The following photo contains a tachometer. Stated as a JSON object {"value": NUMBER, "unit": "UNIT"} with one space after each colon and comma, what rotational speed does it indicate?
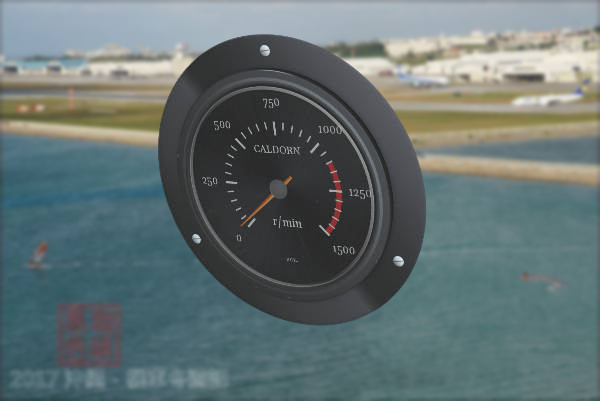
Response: {"value": 25, "unit": "rpm"}
